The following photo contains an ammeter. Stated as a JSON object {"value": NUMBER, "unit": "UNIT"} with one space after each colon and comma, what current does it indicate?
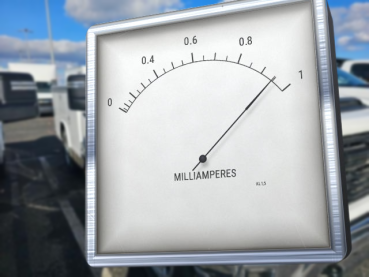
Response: {"value": 0.95, "unit": "mA"}
